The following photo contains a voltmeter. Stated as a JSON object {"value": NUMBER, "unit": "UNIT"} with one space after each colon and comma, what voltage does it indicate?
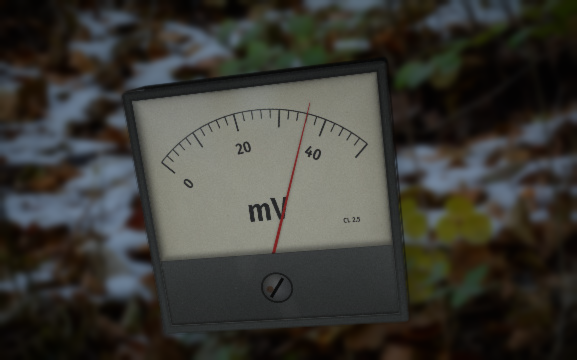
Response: {"value": 36, "unit": "mV"}
